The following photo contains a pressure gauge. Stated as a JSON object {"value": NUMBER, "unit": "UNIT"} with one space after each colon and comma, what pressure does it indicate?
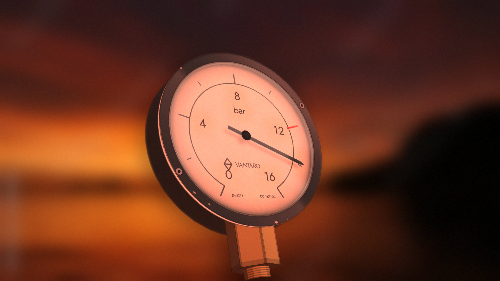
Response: {"value": 14, "unit": "bar"}
